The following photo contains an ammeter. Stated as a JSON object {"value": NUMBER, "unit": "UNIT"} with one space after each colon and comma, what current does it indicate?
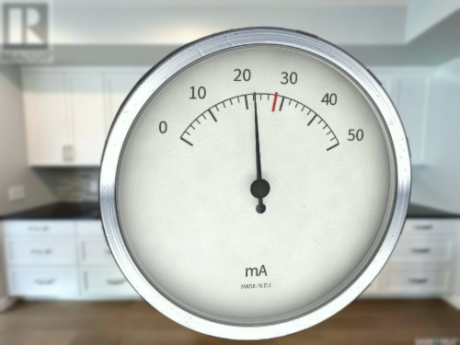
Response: {"value": 22, "unit": "mA"}
